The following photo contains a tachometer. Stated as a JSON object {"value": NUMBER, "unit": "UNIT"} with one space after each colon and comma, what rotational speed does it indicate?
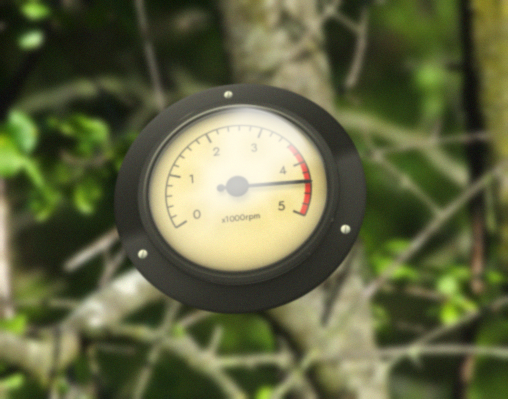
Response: {"value": 4400, "unit": "rpm"}
